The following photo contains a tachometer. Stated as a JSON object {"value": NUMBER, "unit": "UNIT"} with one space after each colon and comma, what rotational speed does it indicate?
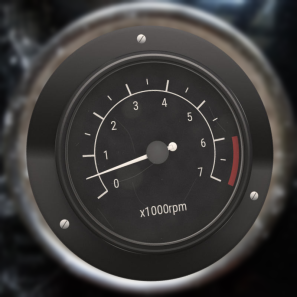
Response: {"value": 500, "unit": "rpm"}
